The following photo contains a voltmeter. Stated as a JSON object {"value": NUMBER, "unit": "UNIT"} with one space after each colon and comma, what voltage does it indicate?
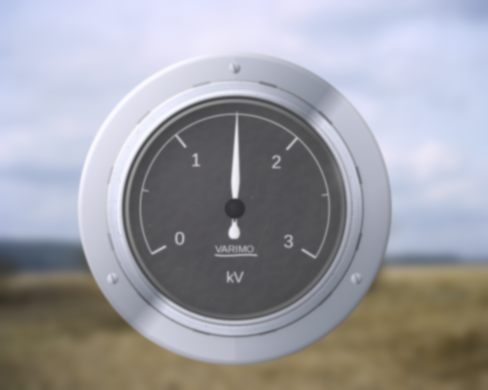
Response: {"value": 1.5, "unit": "kV"}
